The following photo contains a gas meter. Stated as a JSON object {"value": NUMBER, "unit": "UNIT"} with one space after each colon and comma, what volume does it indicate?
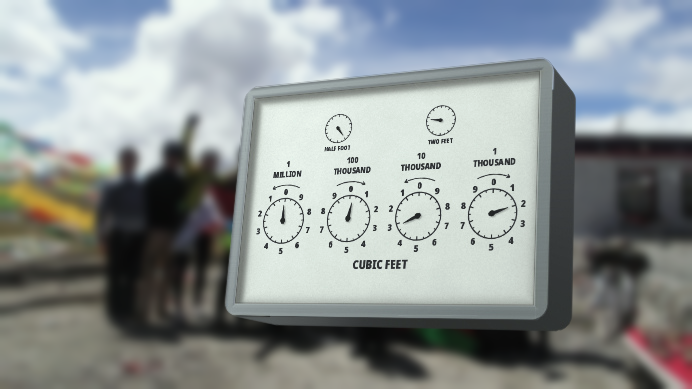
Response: {"value": 3200, "unit": "ft³"}
